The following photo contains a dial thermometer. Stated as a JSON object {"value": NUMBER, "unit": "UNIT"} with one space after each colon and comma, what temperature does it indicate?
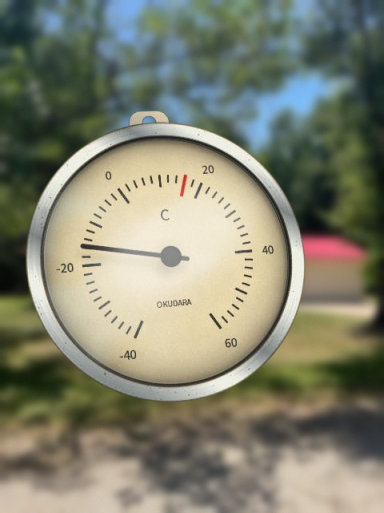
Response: {"value": -16, "unit": "°C"}
